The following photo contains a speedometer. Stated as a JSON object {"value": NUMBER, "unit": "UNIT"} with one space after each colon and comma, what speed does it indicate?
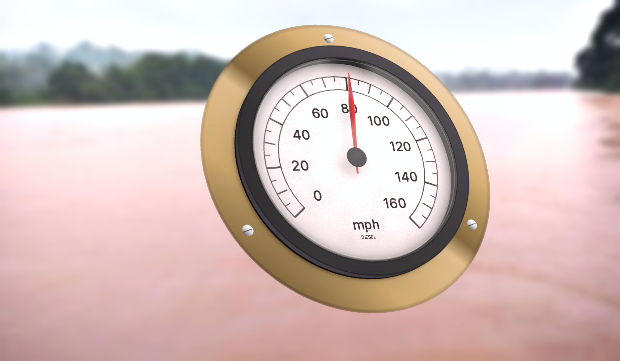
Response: {"value": 80, "unit": "mph"}
